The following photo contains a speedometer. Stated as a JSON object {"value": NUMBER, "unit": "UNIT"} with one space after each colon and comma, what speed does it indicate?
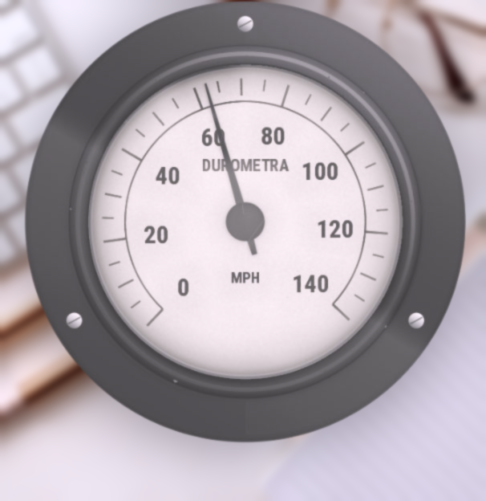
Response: {"value": 62.5, "unit": "mph"}
